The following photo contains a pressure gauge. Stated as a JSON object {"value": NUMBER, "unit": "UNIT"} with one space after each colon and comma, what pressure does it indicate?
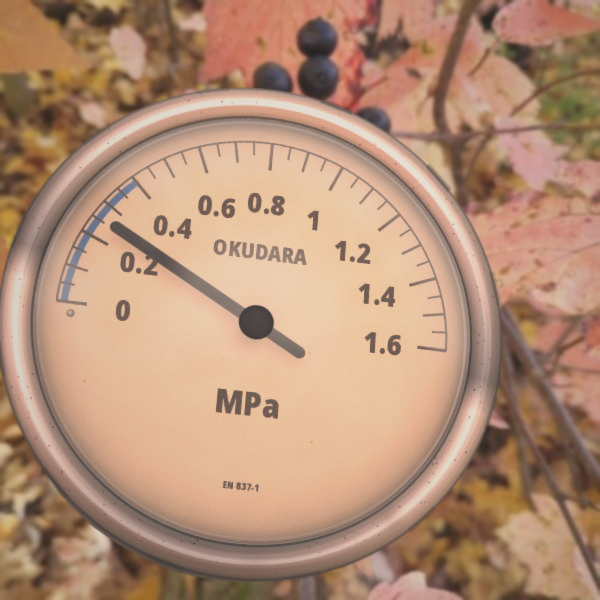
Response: {"value": 0.25, "unit": "MPa"}
